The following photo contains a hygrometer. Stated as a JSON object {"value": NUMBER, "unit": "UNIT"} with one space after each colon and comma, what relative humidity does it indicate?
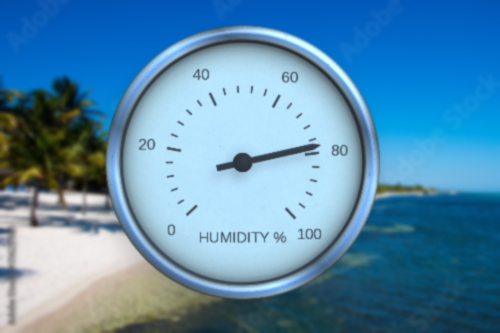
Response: {"value": 78, "unit": "%"}
